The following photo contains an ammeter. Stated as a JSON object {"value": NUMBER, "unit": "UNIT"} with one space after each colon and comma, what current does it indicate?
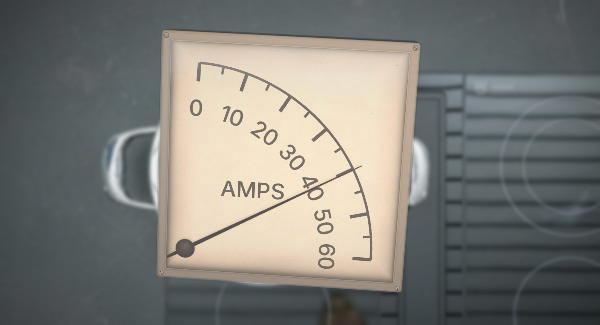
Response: {"value": 40, "unit": "A"}
